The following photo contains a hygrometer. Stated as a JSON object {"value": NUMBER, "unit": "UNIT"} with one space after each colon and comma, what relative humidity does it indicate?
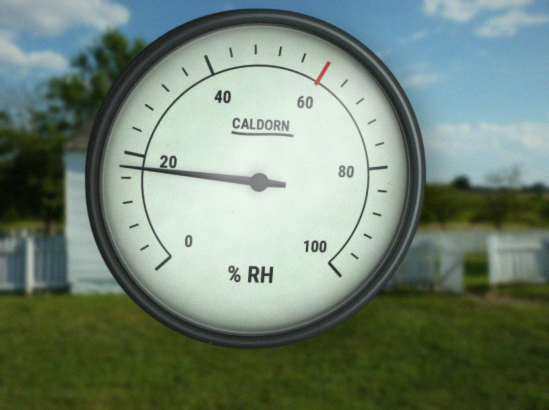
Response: {"value": 18, "unit": "%"}
